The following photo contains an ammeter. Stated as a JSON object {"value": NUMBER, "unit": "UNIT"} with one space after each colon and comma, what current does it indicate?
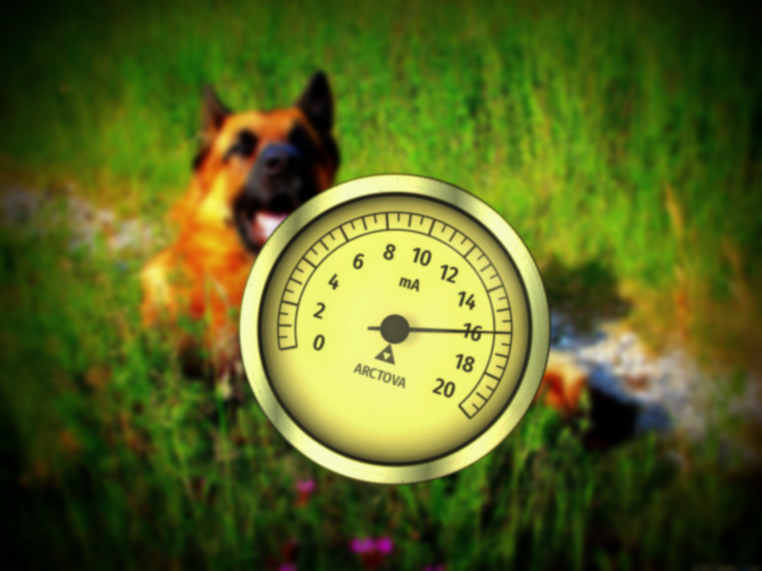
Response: {"value": 16, "unit": "mA"}
